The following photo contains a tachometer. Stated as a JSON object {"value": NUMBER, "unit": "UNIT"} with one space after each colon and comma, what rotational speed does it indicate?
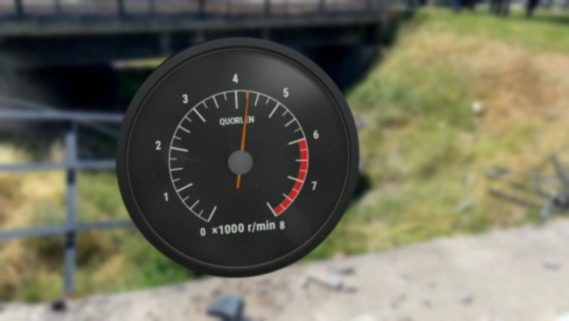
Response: {"value": 4250, "unit": "rpm"}
